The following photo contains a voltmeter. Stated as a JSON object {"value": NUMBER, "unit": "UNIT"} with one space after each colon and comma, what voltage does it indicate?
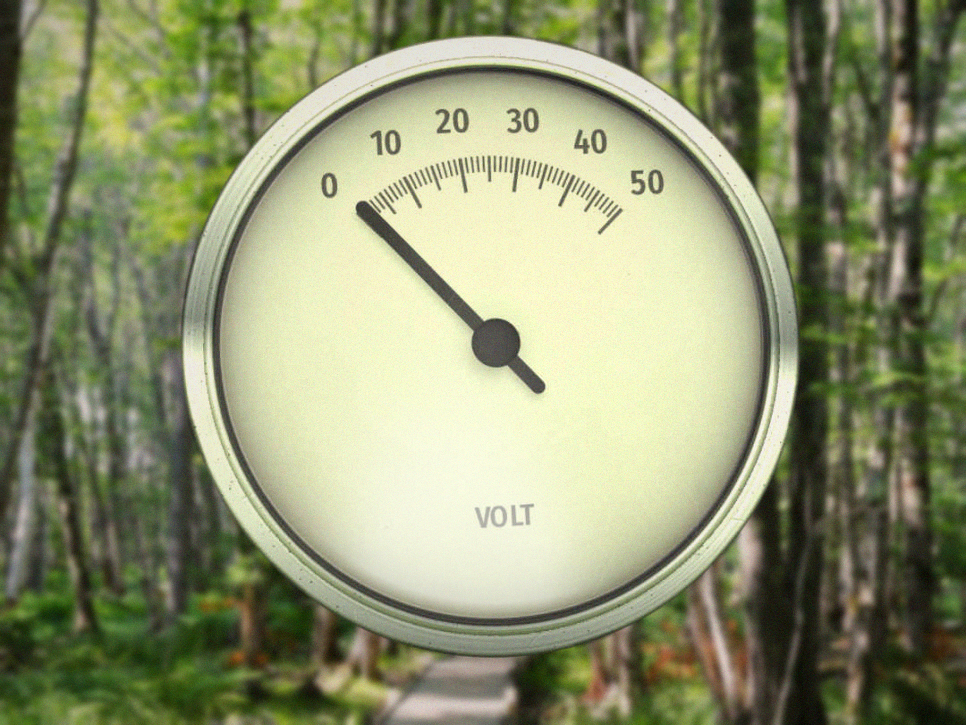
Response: {"value": 1, "unit": "V"}
